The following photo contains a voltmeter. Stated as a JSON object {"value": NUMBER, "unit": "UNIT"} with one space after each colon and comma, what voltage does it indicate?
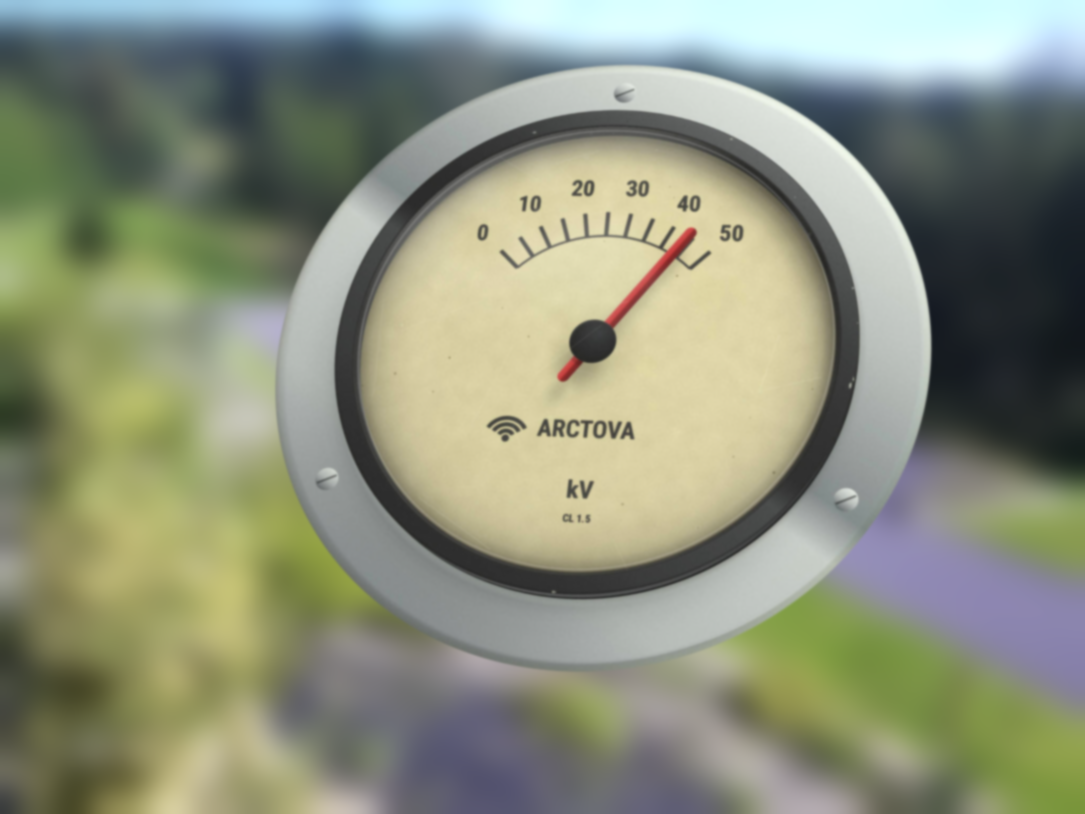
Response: {"value": 45, "unit": "kV"}
